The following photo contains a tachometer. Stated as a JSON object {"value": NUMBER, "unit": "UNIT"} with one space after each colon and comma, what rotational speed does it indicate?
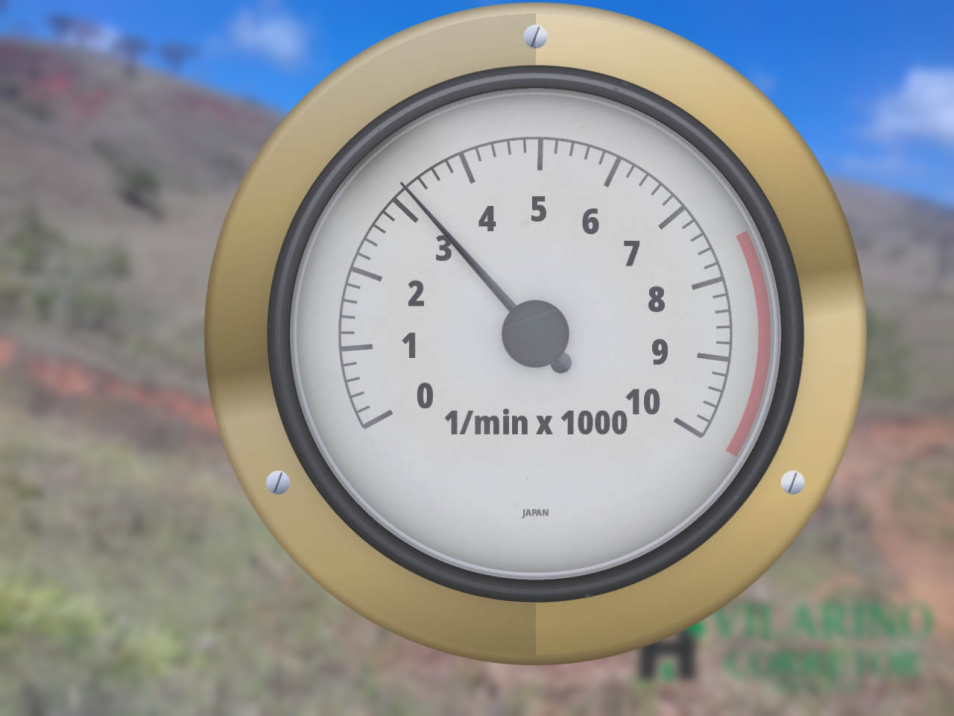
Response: {"value": 3200, "unit": "rpm"}
